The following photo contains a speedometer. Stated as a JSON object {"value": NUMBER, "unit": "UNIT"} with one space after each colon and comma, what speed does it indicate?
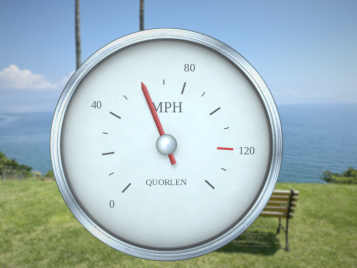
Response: {"value": 60, "unit": "mph"}
